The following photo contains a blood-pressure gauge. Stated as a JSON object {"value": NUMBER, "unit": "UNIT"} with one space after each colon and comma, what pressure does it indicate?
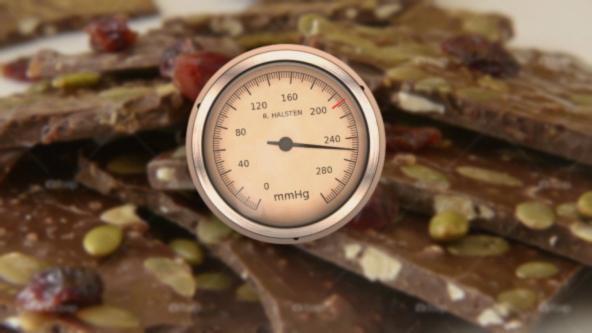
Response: {"value": 250, "unit": "mmHg"}
